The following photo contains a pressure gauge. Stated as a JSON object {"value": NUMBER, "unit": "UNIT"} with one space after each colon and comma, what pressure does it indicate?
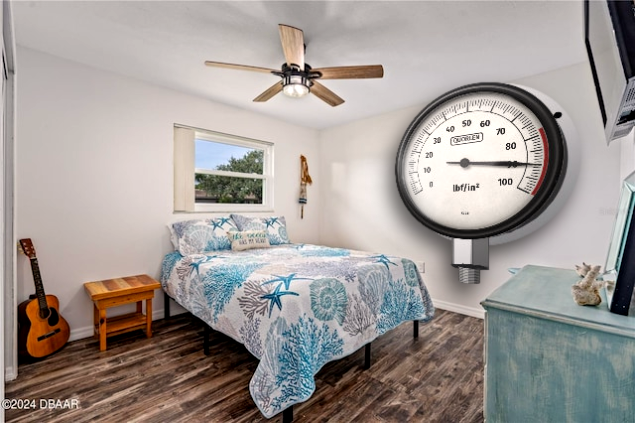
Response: {"value": 90, "unit": "psi"}
